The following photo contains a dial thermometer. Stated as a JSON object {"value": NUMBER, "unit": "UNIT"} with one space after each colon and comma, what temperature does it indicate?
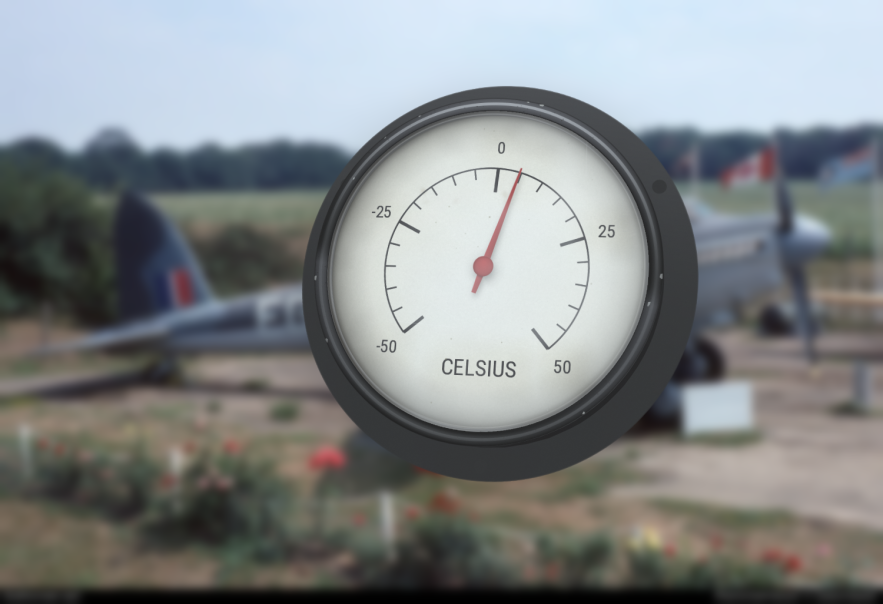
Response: {"value": 5, "unit": "°C"}
